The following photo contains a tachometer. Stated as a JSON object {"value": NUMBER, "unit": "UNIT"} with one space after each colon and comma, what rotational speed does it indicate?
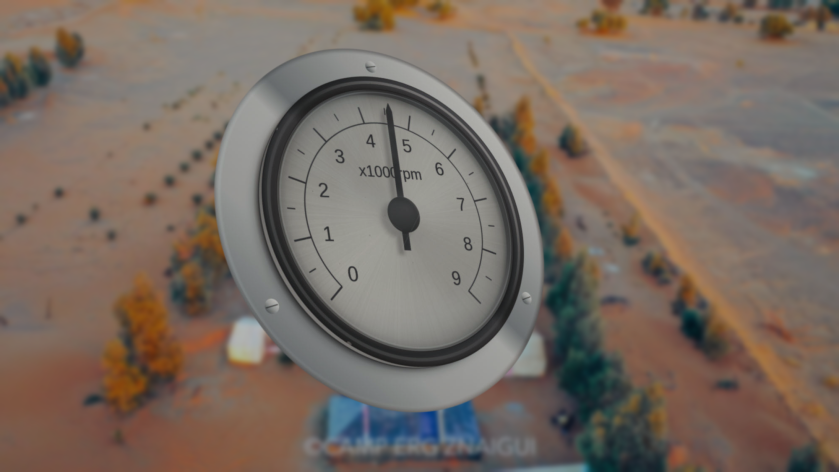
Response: {"value": 4500, "unit": "rpm"}
